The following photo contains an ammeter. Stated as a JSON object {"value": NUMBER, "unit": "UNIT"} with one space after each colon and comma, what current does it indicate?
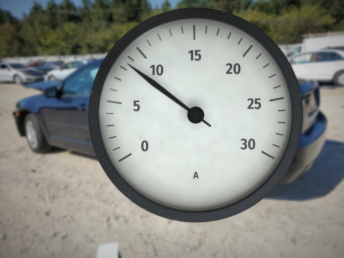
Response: {"value": 8.5, "unit": "A"}
